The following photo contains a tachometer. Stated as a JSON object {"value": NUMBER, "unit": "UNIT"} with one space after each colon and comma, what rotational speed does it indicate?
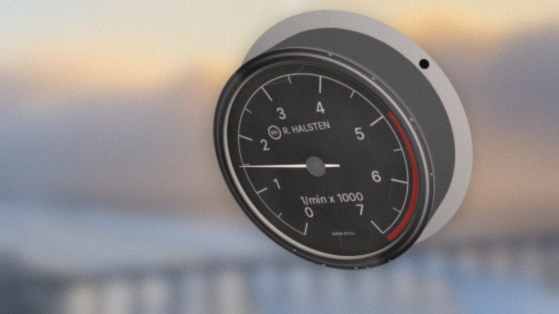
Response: {"value": 1500, "unit": "rpm"}
